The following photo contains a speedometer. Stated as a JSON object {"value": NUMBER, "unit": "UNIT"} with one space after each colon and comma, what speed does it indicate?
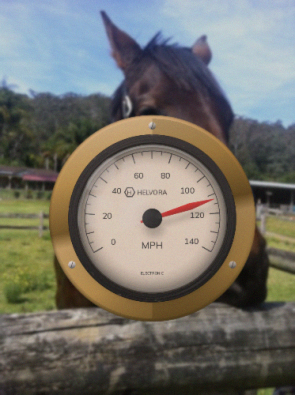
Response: {"value": 112.5, "unit": "mph"}
